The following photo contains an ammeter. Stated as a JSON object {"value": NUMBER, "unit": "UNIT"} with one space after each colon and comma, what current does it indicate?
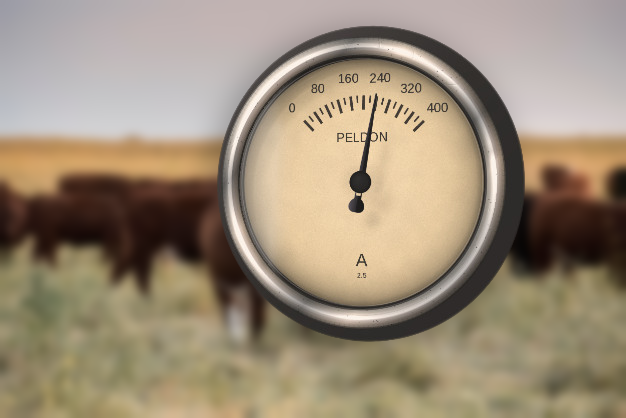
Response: {"value": 240, "unit": "A"}
